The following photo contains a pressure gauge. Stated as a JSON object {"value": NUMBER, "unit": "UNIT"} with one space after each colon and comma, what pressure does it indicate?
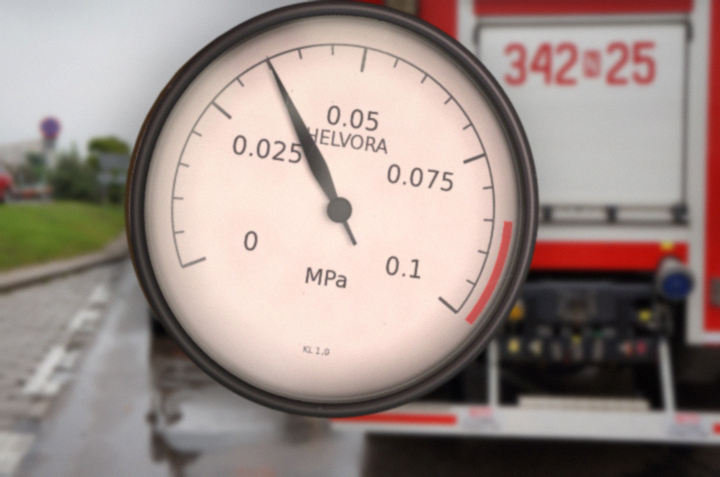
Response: {"value": 0.035, "unit": "MPa"}
